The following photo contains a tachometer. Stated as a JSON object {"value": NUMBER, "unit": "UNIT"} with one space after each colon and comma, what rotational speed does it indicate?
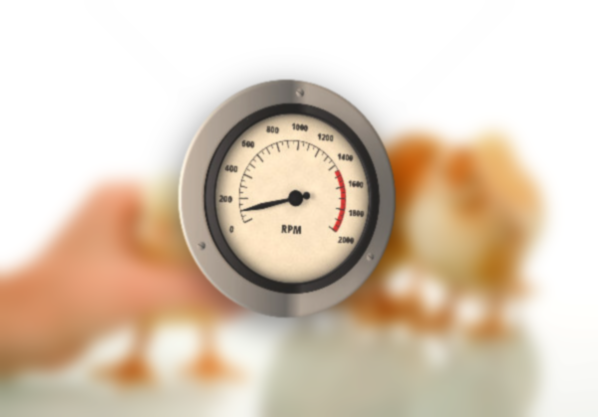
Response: {"value": 100, "unit": "rpm"}
